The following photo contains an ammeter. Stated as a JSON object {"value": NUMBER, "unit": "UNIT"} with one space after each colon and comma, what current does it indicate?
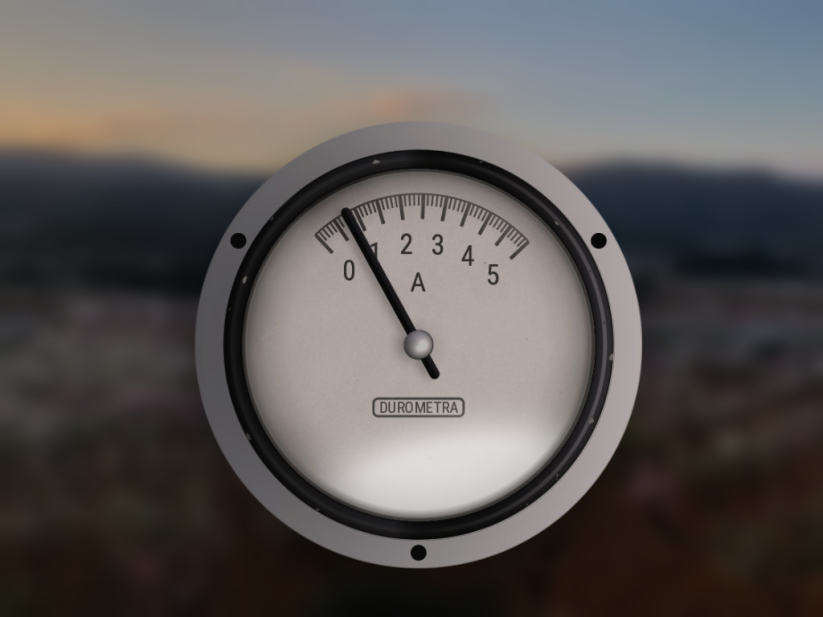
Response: {"value": 0.8, "unit": "A"}
